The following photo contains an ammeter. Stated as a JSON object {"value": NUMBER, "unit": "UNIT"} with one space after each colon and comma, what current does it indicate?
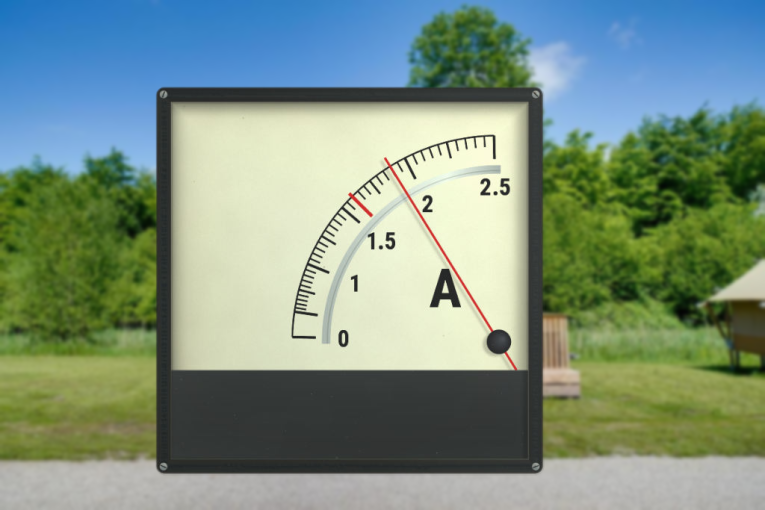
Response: {"value": 1.9, "unit": "A"}
